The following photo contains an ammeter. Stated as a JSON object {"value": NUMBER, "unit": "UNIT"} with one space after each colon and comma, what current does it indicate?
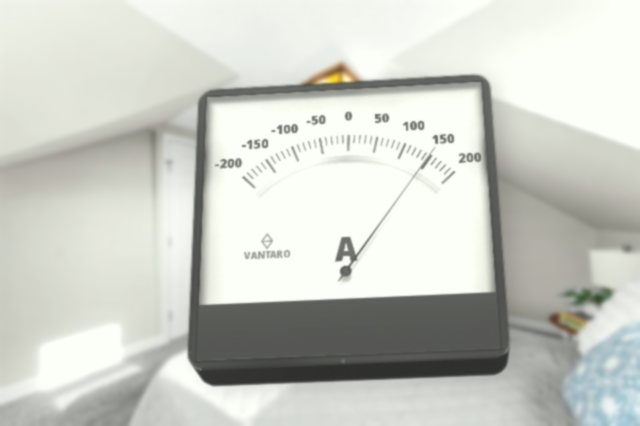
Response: {"value": 150, "unit": "A"}
